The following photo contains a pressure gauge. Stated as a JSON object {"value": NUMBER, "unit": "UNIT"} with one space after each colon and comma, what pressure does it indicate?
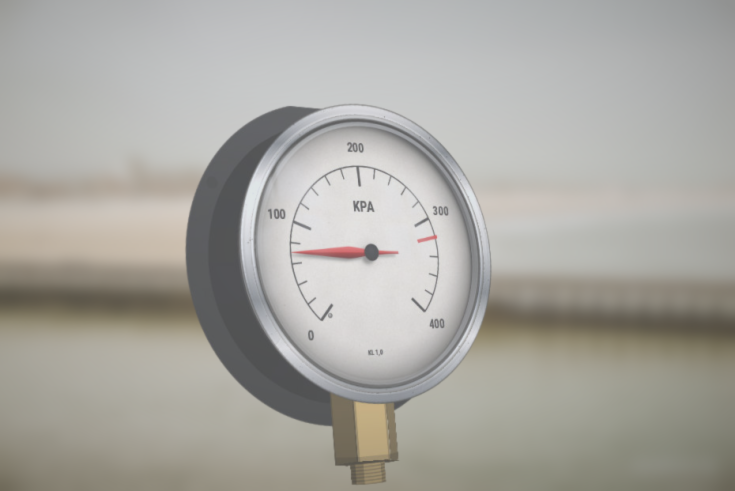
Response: {"value": 70, "unit": "kPa"}
